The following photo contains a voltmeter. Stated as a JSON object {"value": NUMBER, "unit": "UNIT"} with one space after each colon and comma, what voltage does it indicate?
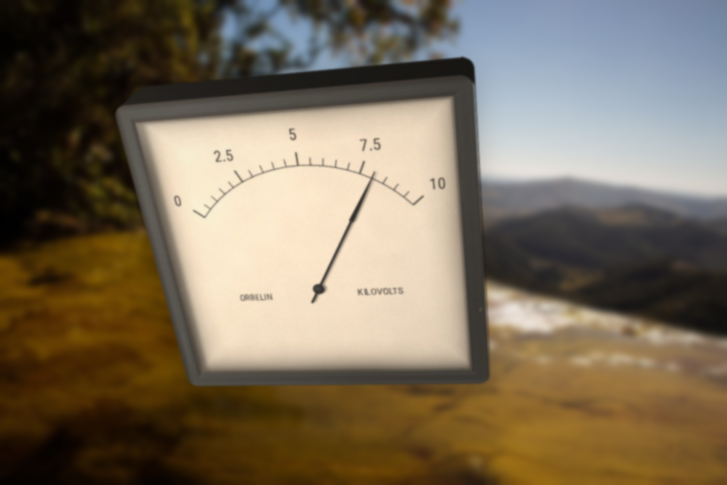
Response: {"value": 8, "unit": "kV"}
